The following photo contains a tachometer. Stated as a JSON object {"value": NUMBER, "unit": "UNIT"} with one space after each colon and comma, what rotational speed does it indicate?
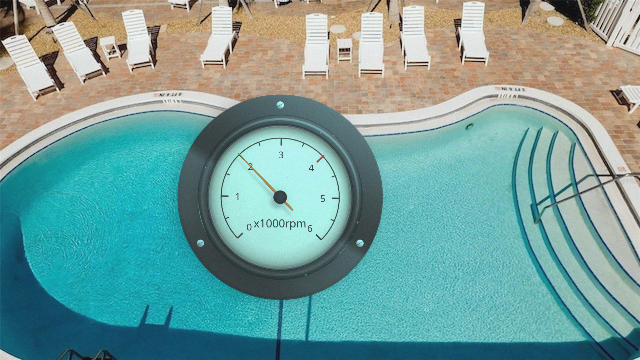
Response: {"value": 2000, "unit": "rpm"}
